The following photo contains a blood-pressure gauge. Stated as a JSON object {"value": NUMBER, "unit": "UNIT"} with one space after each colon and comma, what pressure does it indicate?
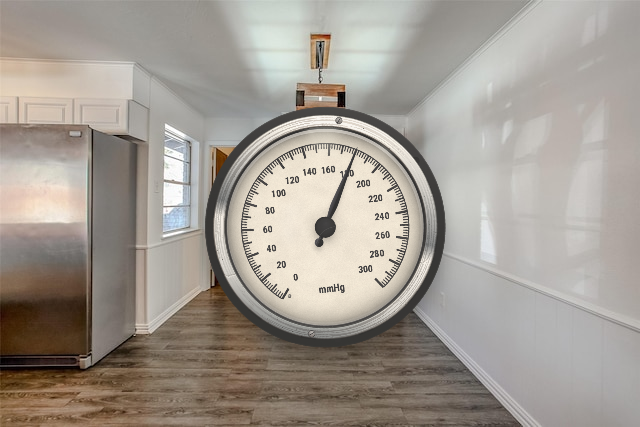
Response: {"value": 180, "unit": "mmHg"}
